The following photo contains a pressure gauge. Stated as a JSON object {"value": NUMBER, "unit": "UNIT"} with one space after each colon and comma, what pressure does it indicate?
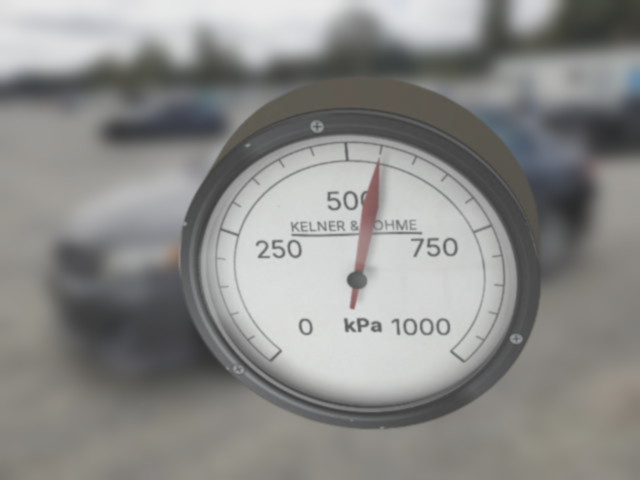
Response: {"value": 550, "unit": "kPa"}
